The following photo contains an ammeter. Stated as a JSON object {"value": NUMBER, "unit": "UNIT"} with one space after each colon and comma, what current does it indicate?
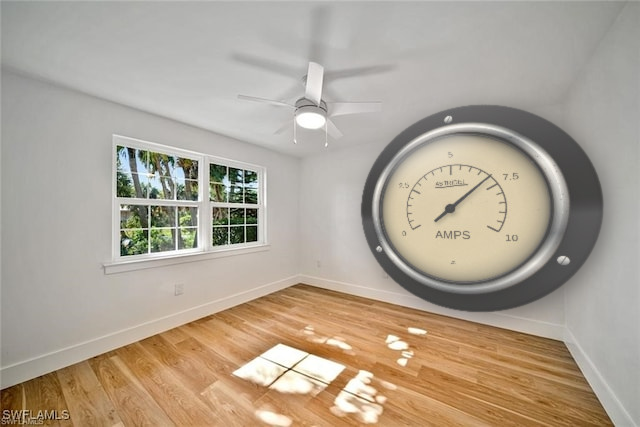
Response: {"value": 7, "unit": "A"}
